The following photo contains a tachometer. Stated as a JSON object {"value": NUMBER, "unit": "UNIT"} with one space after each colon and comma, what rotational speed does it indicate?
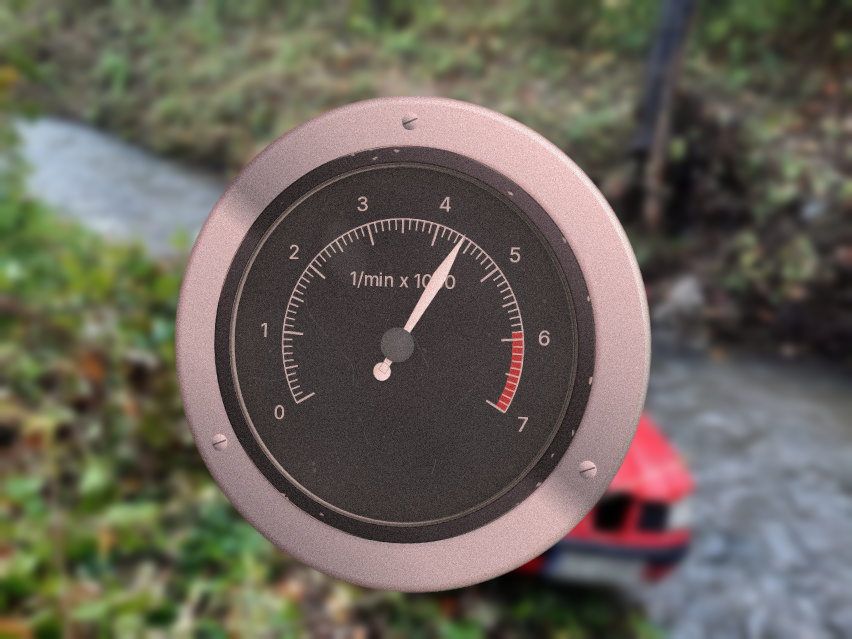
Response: {"value": 4400, "unit": "rpm"}
